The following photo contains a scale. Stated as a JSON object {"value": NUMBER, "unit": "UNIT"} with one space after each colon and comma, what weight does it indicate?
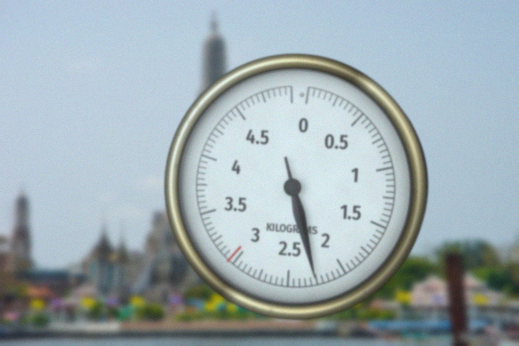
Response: {"value": 2.25, "unit": "kg"}
